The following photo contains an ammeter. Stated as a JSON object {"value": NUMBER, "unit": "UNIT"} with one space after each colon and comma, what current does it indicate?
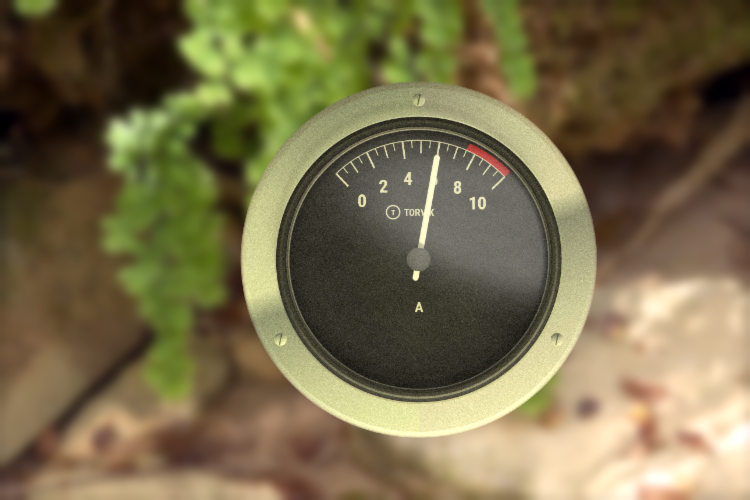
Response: {"value": 6, "unit": "A"}
